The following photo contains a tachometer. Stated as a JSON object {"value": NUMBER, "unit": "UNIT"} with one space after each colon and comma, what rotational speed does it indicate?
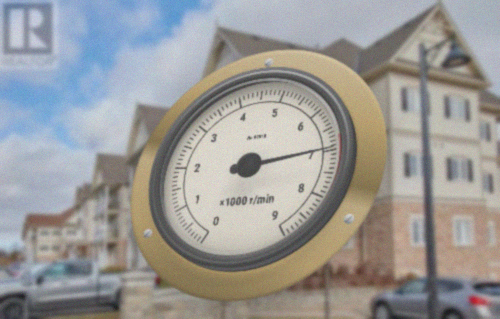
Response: {"value": 7000, "unit": "rpm"}
